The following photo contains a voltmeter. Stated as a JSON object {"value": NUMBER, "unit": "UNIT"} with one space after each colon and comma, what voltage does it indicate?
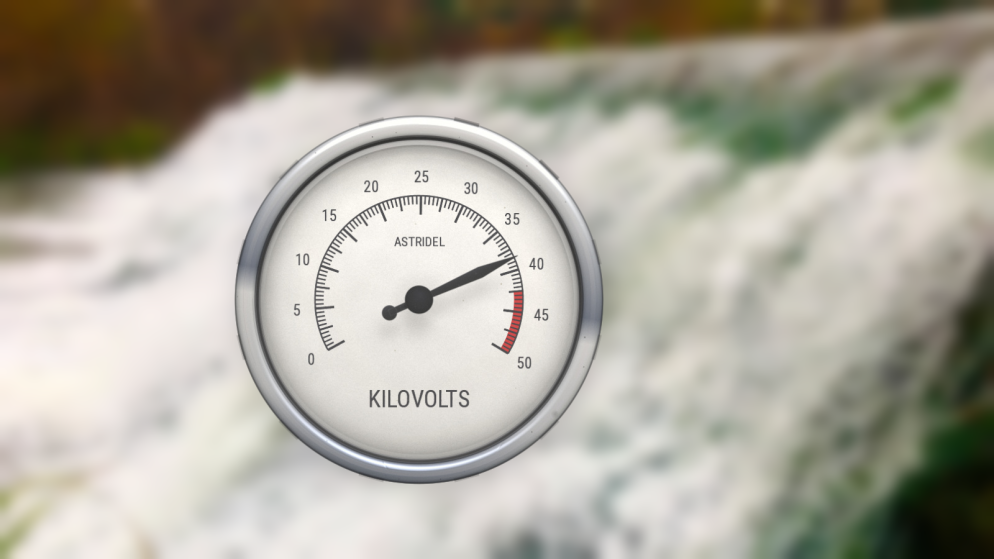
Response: {"value": 38.5, "unit": "kV"}
